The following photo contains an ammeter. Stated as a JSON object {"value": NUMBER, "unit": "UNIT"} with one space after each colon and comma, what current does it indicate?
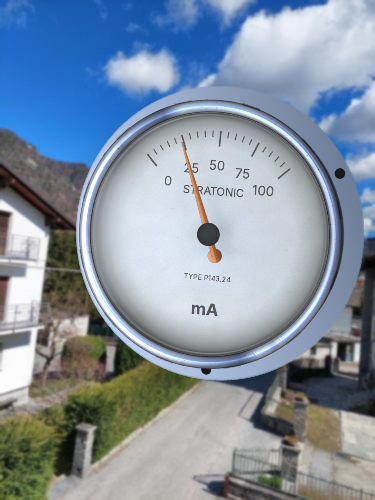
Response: {"value": 25, "unit": "mA"}
